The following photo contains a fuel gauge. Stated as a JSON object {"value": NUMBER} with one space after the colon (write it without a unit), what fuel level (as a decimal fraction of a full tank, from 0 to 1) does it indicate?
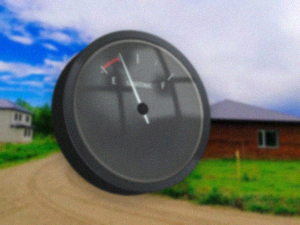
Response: {"value": 0.25}
